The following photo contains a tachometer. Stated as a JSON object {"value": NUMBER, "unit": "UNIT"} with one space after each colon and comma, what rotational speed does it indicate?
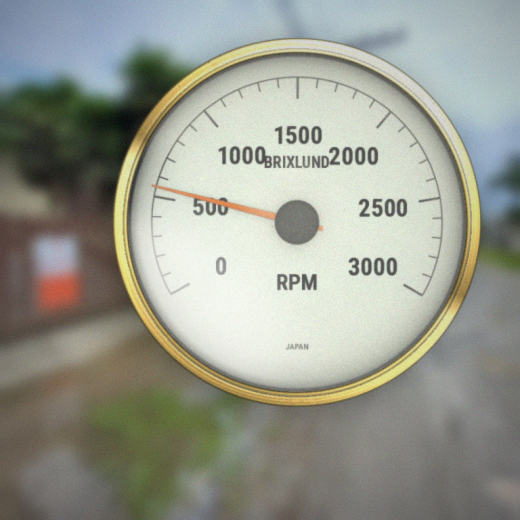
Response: {"value": 550, "unit": "rpm"}
